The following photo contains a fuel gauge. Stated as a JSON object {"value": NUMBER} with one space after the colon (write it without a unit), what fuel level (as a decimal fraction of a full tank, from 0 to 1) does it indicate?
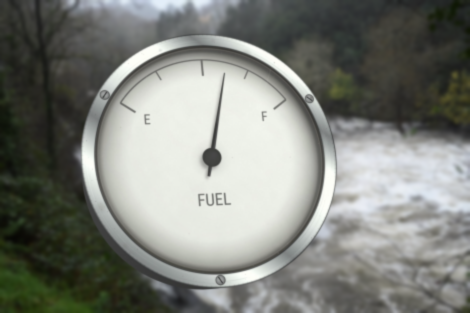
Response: {"value": 0.625}
